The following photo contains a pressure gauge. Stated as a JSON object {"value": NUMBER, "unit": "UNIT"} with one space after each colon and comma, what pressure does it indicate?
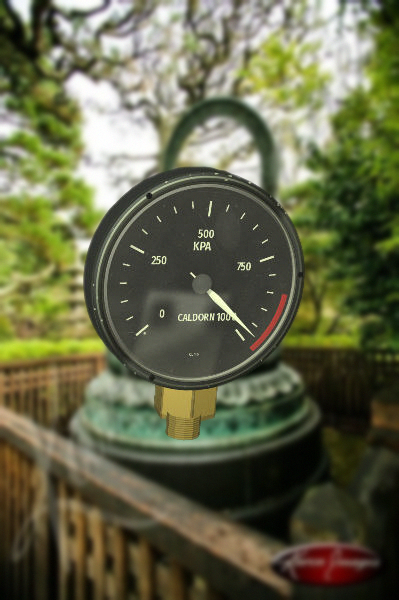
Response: {"value": 975, "unit": "kPa"}
